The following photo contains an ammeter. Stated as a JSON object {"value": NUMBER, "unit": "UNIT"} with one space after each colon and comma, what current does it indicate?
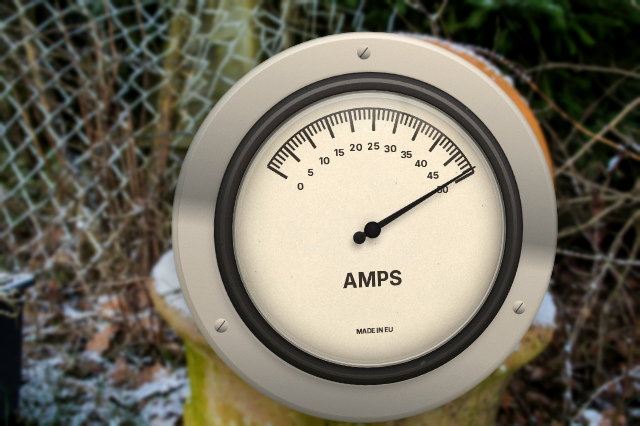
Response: {"value": 49, "unit": "A"}
